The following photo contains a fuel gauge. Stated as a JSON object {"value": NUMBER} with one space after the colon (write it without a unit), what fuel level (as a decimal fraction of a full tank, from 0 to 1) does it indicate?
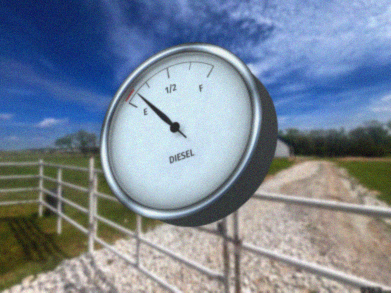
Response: {"value": 0.125}
